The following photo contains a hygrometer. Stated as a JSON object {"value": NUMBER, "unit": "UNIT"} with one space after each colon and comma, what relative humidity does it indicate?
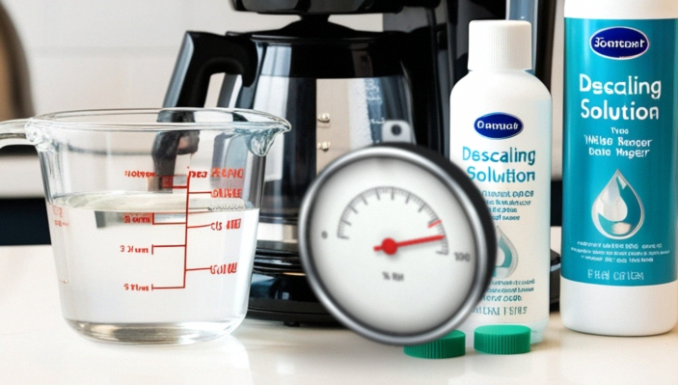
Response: {"value": 90, "unit": "%"}
